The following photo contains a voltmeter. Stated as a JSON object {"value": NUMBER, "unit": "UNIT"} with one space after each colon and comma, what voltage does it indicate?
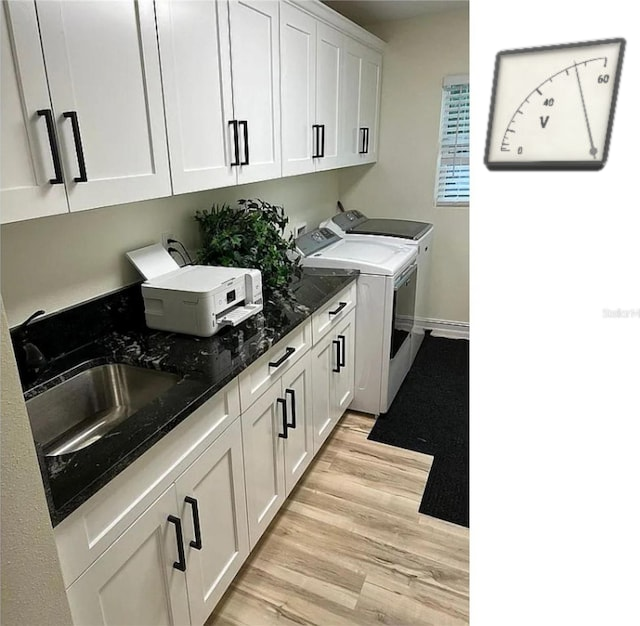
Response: {"value": 52.5, "unit": "V"}
